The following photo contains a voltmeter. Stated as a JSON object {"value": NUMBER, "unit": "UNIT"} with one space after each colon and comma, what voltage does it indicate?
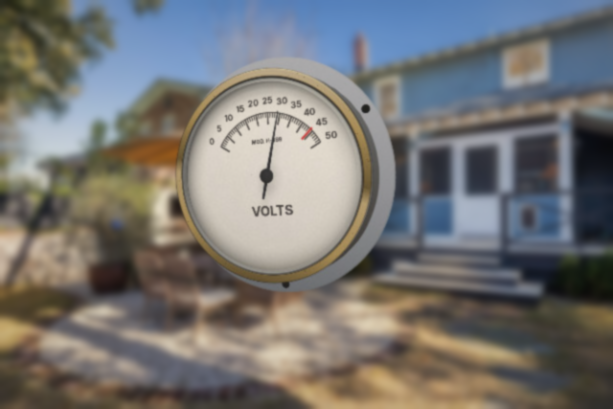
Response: {"value": 30, "unit": "V"}
